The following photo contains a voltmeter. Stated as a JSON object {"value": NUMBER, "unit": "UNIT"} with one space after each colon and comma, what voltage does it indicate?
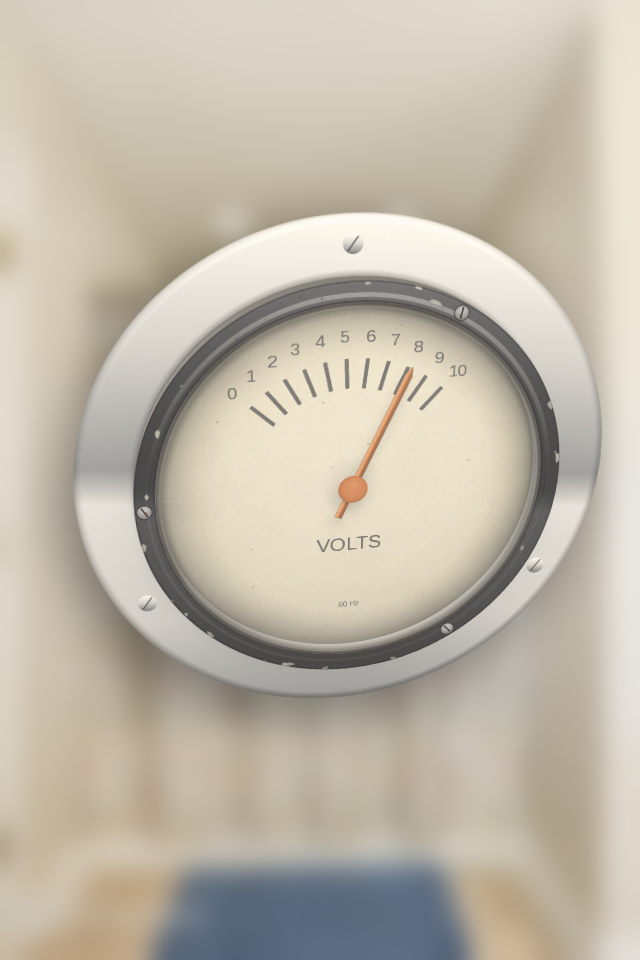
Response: {"value": 8, "unit": "V"}
